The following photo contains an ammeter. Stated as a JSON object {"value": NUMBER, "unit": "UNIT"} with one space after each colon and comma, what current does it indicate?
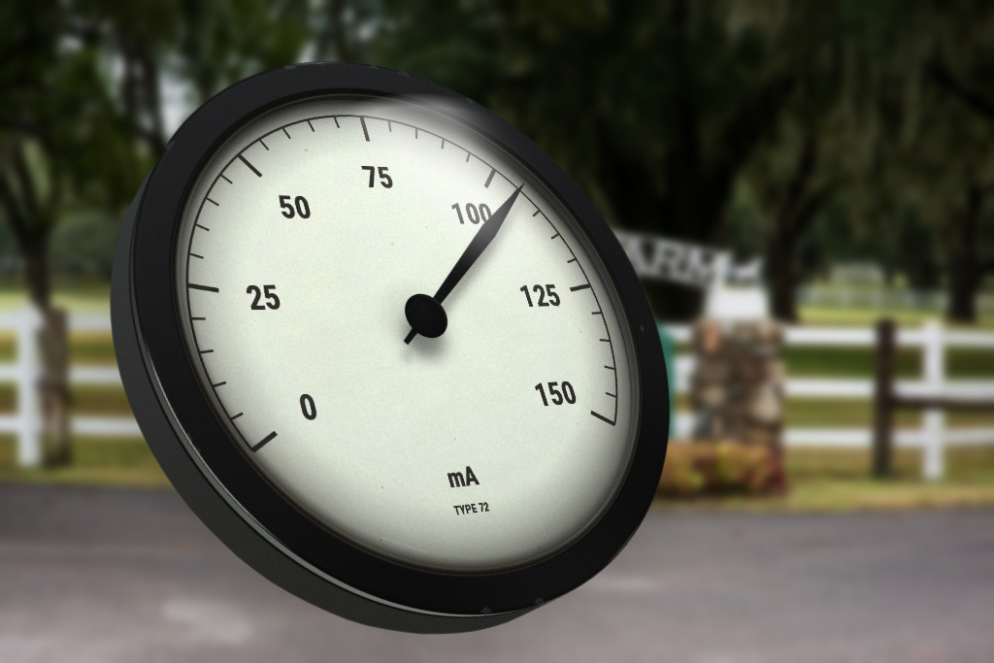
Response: {"value": 105, "unit": "mA"}
